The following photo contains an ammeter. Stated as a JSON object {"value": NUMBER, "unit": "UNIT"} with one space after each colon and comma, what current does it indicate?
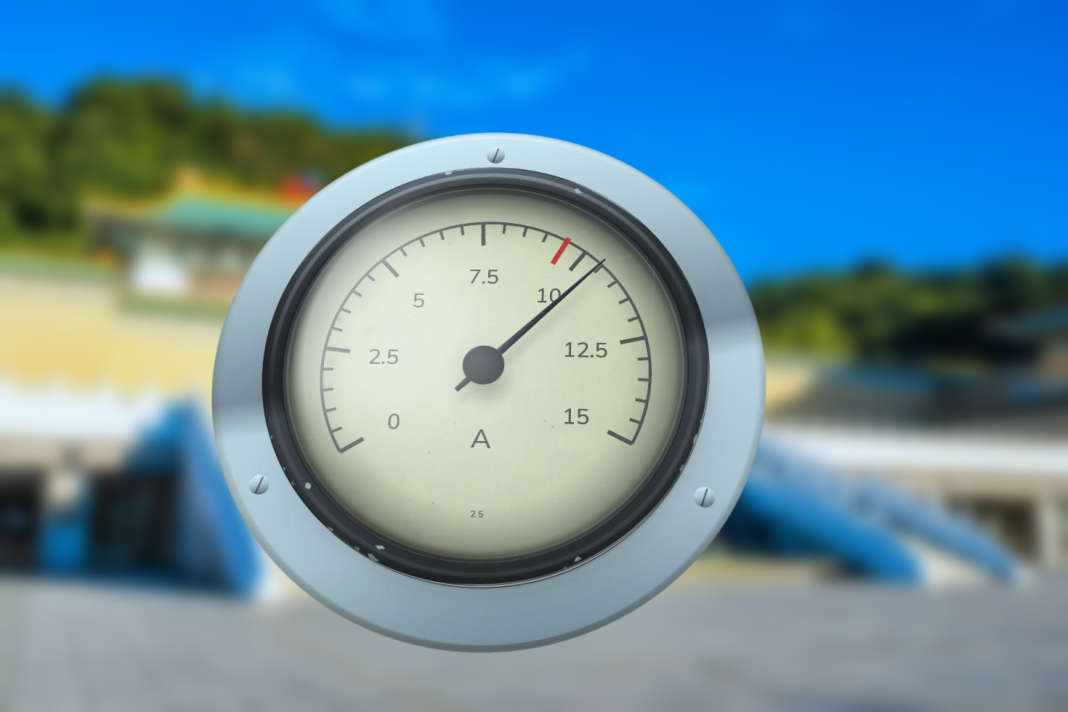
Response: {"value": 10.5, "unit": "A"}
